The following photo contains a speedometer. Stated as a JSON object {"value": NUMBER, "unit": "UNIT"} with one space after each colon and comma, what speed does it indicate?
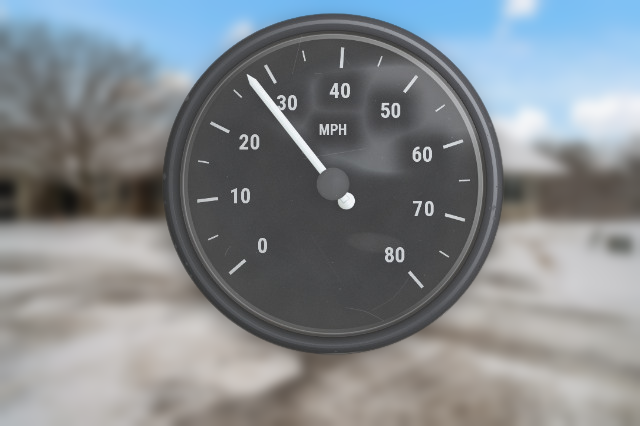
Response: {"value": 27.5, "unit": "mph"}
